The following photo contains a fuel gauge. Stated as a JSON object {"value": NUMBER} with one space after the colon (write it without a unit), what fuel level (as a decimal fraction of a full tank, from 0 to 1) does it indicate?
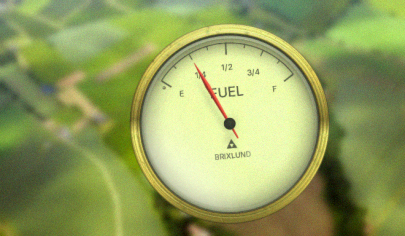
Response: {"value": 0.25}
